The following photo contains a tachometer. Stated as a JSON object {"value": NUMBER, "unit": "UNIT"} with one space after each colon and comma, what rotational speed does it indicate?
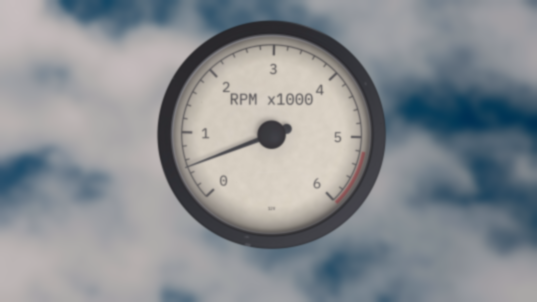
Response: {"value": 500, "unit": "rpm"}
